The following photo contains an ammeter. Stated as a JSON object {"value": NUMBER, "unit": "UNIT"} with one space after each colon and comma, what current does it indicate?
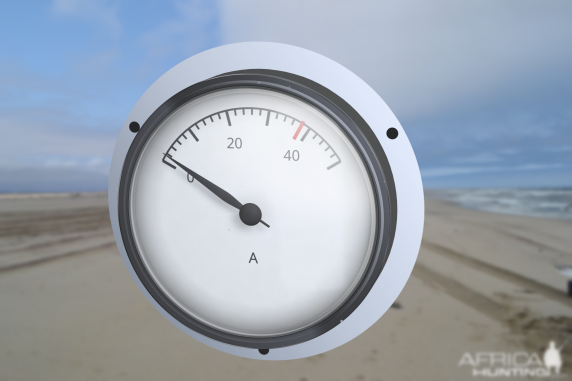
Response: {"value": 2, "unit": "A"}
